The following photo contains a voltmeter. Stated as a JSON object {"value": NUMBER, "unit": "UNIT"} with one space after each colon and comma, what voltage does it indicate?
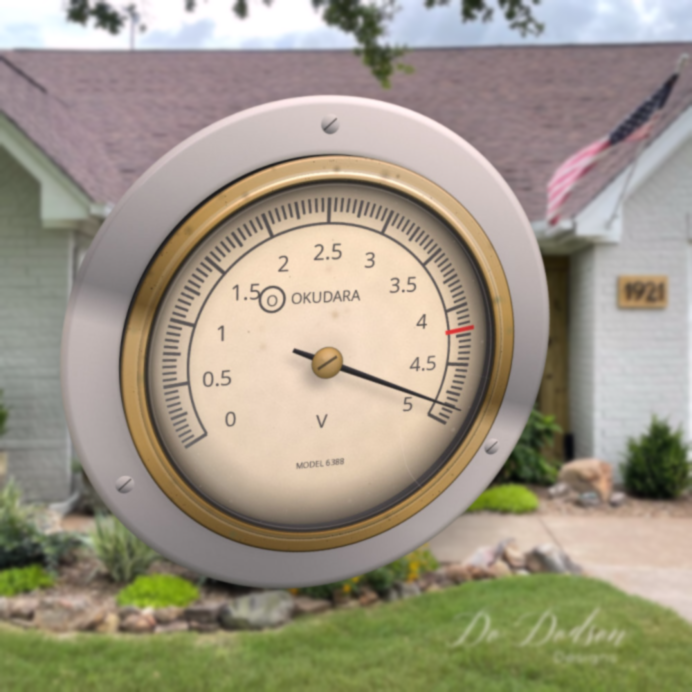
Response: {"value": 4.85, "unit": "V"}
